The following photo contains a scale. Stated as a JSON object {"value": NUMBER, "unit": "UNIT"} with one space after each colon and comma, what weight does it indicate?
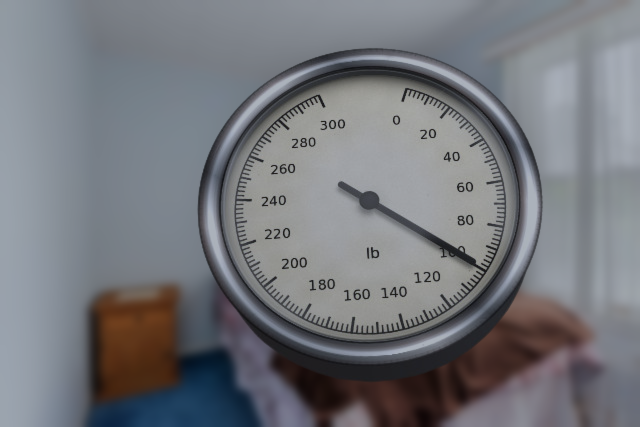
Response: {"value": 100, "unit": "lb"}
